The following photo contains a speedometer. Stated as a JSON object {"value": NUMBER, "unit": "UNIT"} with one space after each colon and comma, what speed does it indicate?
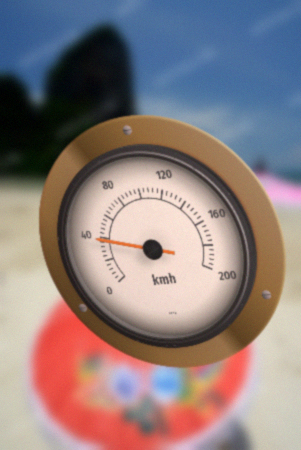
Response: {"value": 40, "unit": "km/h"}
